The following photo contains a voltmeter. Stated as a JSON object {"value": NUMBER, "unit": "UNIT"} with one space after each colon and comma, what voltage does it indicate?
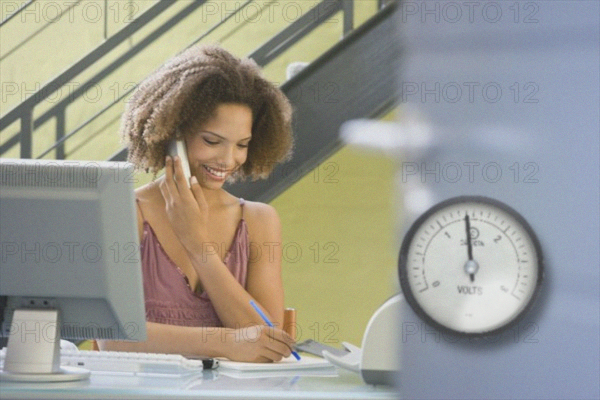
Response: {"value": 1.4, "unit": "V"}
